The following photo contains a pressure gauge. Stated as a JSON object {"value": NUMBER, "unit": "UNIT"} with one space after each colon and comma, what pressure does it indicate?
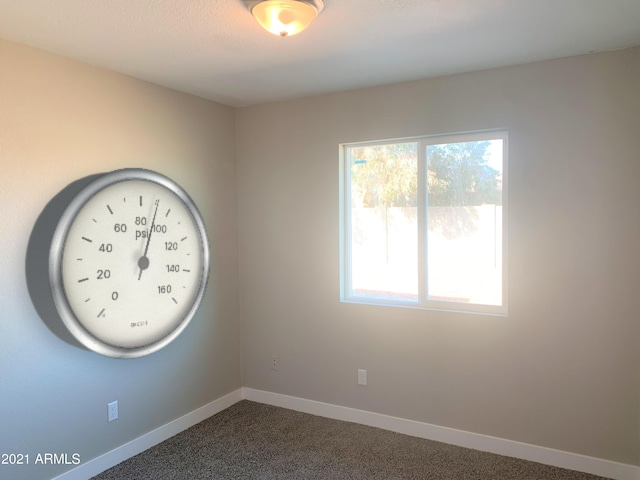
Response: {"value": 90, "unit": "psi"}
